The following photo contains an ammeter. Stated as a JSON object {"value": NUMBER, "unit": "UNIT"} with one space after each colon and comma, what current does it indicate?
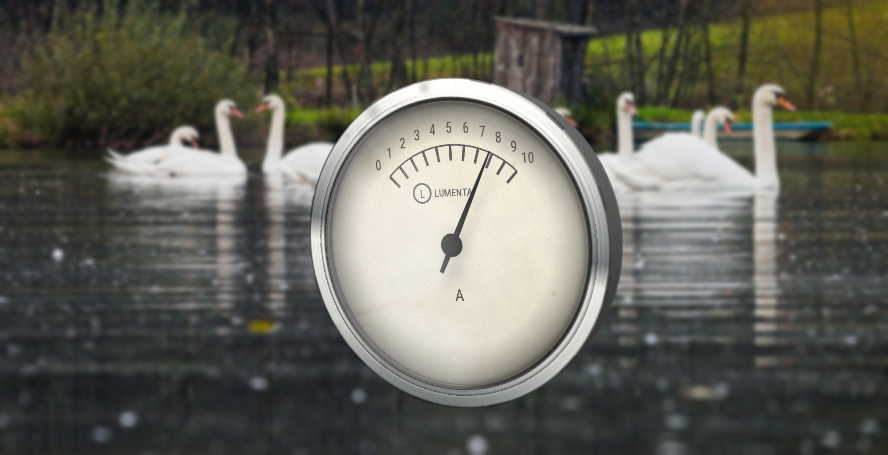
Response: {"value": 8, "unit": "A"}
